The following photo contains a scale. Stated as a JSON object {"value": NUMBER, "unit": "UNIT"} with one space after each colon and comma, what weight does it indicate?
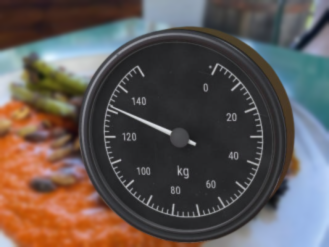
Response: {"value": 132, "unit": "kg"}
